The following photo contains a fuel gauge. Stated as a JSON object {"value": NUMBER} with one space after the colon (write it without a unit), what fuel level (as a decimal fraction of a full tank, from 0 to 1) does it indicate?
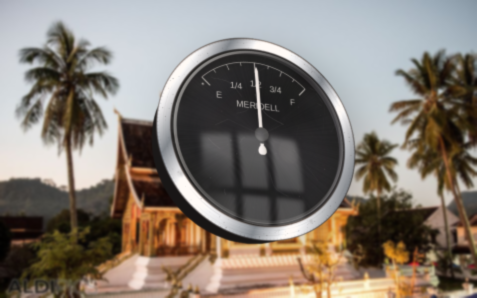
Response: {"value": 0.5}
